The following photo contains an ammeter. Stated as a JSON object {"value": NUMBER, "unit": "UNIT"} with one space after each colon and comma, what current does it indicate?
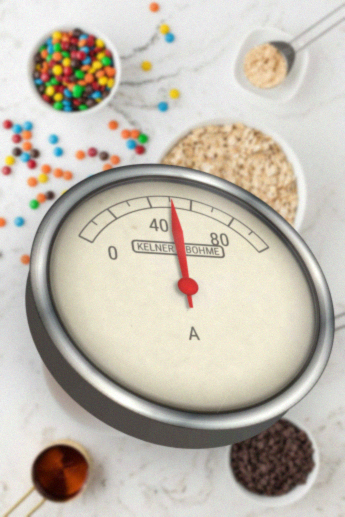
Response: {"value": 50, "unit": "A"}
